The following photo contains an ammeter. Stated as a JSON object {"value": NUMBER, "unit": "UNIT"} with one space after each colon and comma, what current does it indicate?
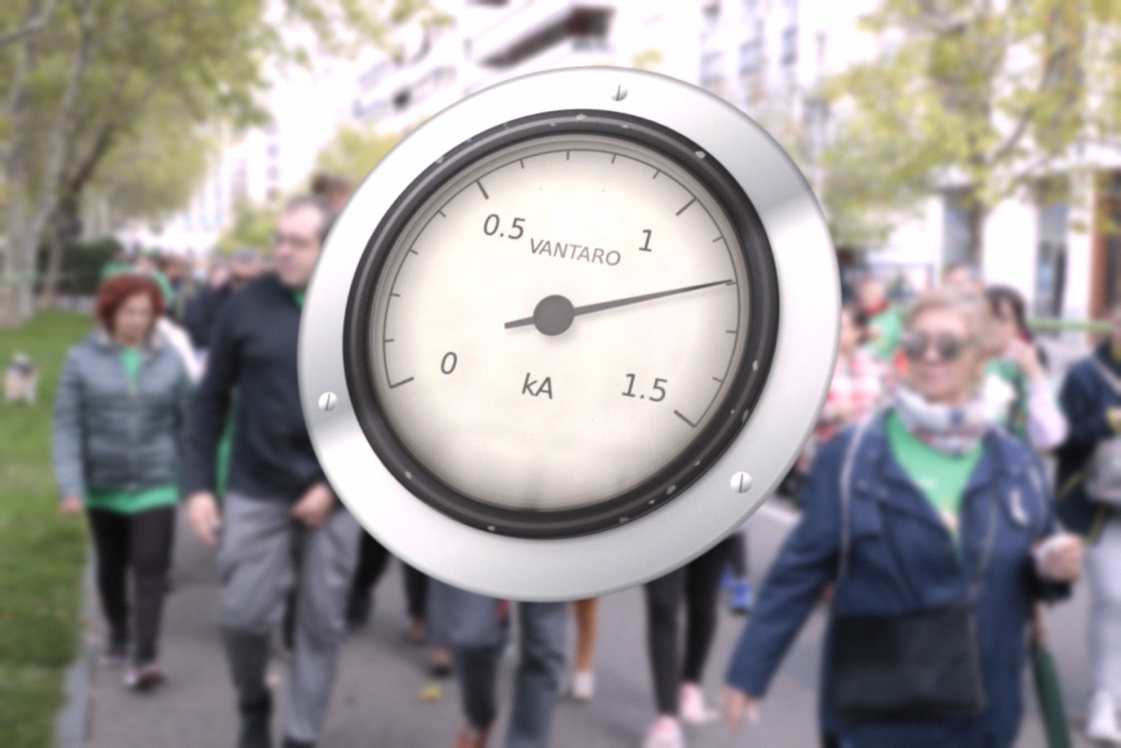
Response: {"value": 1.2, "unit": "kA"}
